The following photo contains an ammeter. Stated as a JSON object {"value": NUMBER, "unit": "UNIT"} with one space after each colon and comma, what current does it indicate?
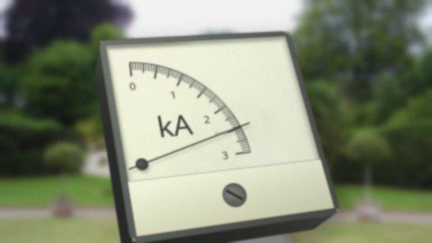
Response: {"value": 2.5, "unit": "kA"}
